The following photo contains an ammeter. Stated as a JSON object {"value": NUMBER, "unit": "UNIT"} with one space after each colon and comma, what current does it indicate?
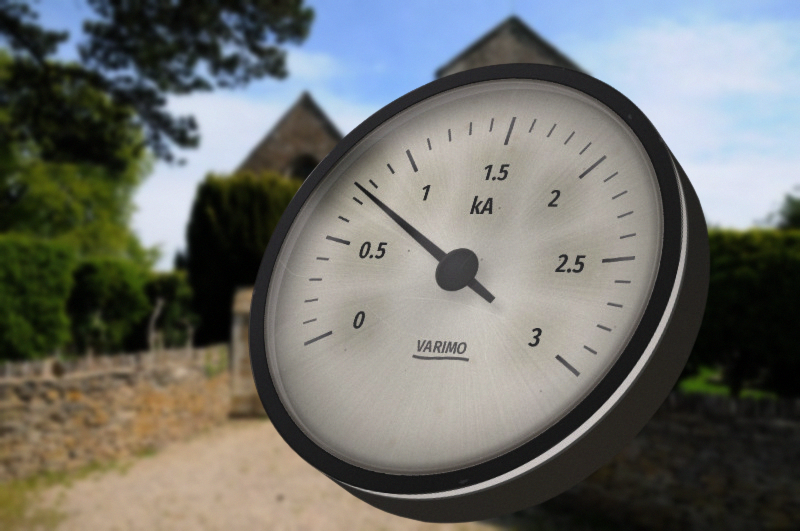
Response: {"value": 0.75, "unit": "kA"}
